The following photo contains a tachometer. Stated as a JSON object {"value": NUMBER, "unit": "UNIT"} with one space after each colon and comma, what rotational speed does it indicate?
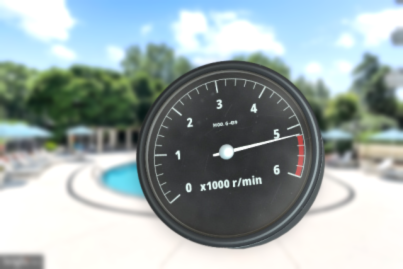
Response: {"value": 5200, "unit": "rpm"}
